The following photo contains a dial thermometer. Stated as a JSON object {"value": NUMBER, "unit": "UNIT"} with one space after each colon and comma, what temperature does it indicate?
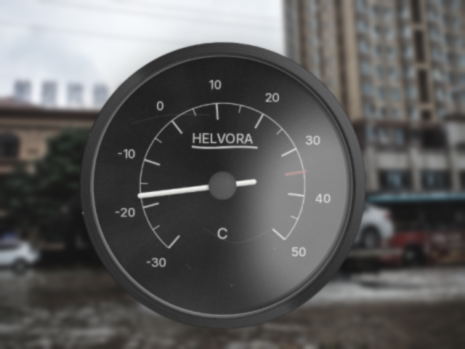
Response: {"value": -17.5, "unit": "°C"}
